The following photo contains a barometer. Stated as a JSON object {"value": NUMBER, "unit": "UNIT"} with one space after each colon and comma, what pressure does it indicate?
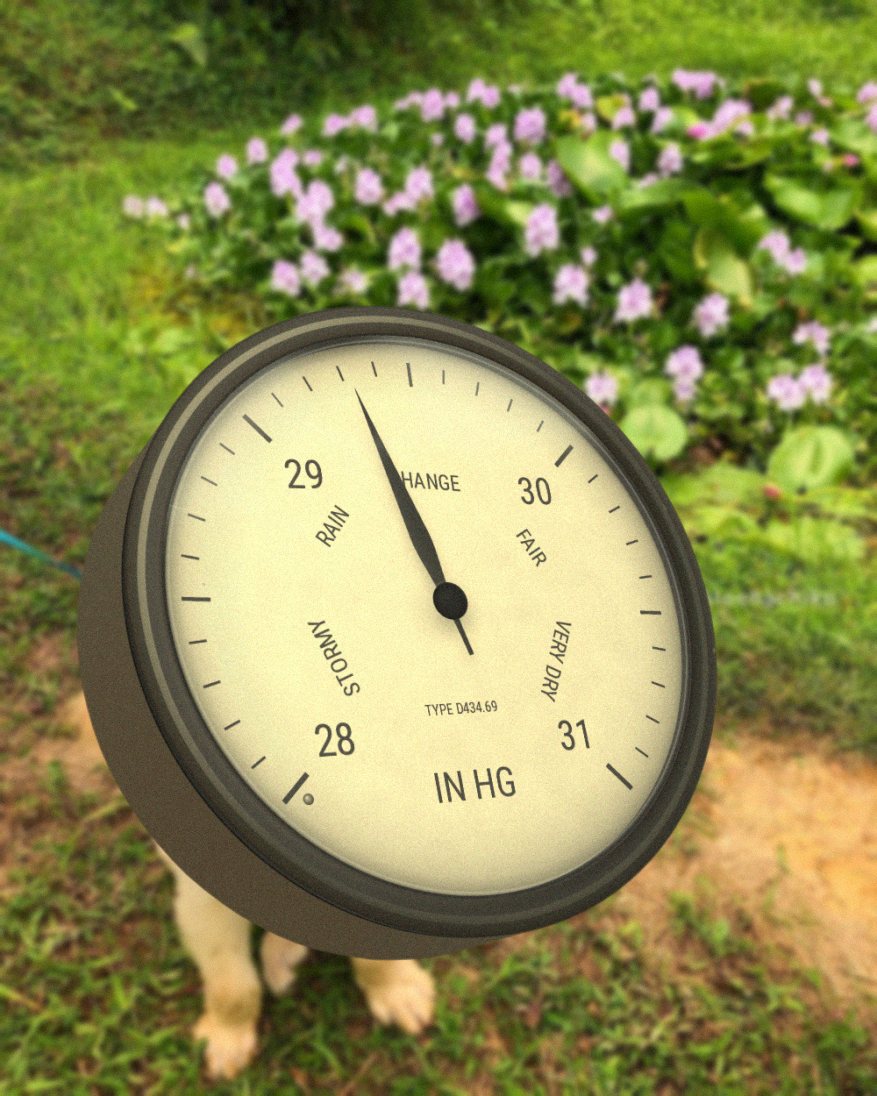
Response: {"value": 29.3, "unit": "inHg"}
